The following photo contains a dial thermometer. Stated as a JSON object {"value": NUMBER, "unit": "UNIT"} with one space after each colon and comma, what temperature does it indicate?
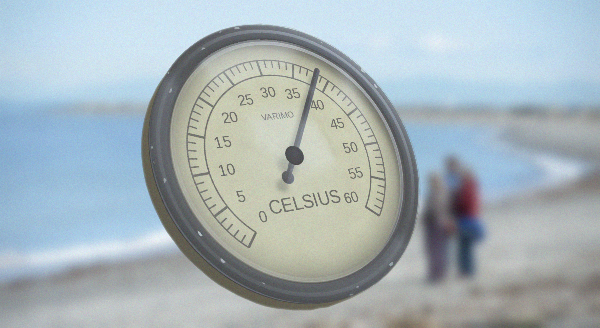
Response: {"value": 38, "unit": "°C"}
